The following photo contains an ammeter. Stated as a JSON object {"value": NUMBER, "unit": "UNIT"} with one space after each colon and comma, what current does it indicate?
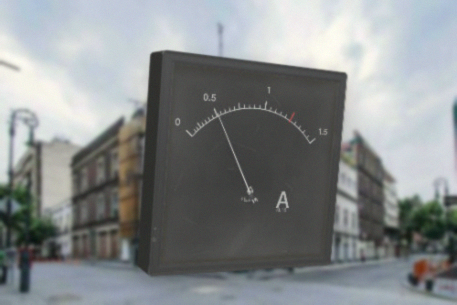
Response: {"value": 0.5, "unit": "A"}
